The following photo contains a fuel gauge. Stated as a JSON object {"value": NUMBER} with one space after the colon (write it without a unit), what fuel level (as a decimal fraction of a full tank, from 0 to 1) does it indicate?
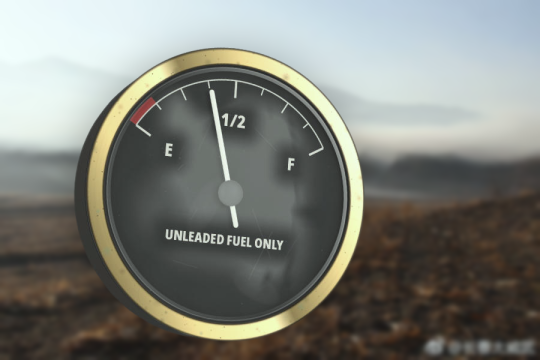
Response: {"value": 0.375}
